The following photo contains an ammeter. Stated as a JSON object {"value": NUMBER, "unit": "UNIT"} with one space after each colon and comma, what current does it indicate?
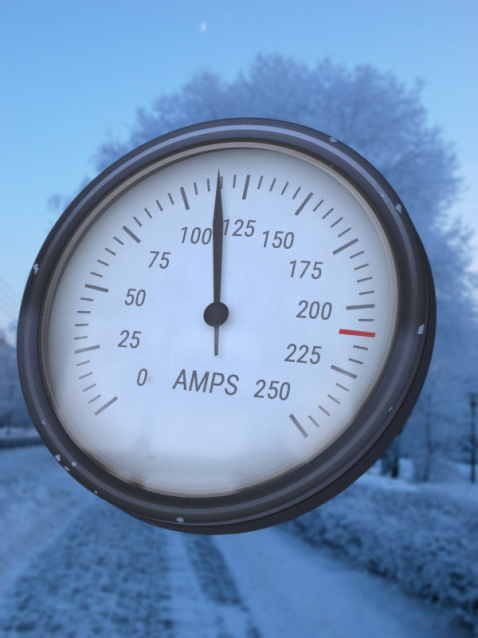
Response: {"value": 115, "unit": "A"}
